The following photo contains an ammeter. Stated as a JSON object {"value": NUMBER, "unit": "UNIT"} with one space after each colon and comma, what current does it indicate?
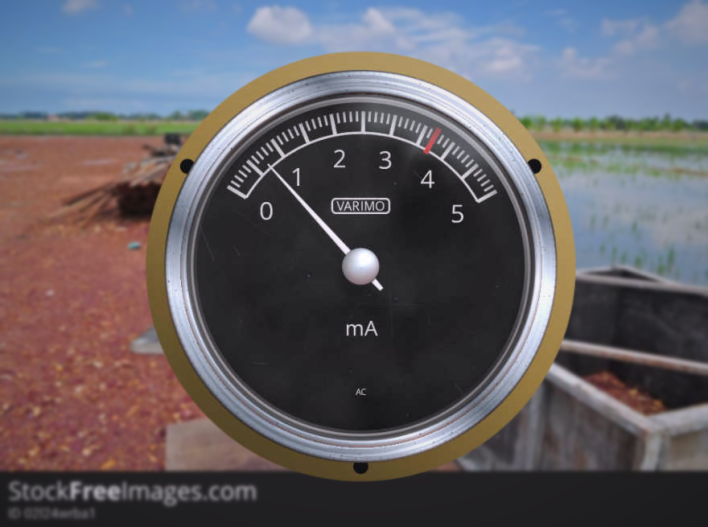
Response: {"value": 0.7, "unit": "mA"}
